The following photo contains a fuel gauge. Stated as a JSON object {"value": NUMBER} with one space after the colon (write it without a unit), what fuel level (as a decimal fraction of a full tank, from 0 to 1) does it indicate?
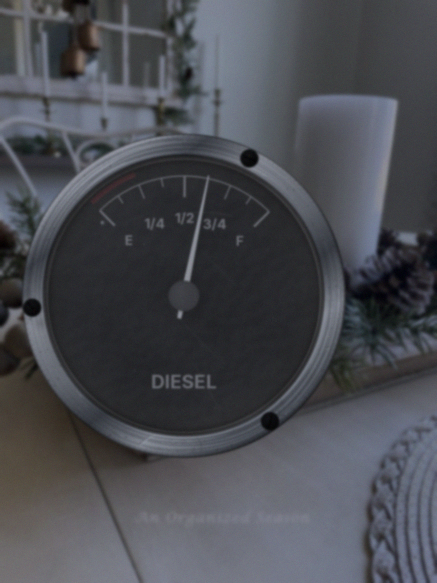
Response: {"value": 0.625}
